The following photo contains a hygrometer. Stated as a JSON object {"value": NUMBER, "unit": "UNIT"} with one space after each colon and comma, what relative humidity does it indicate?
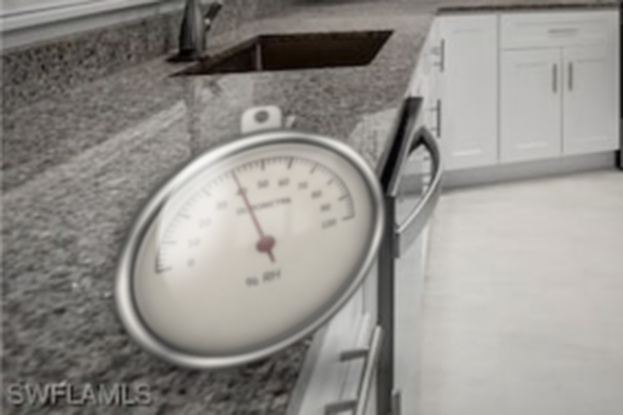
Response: {"value": 40, "unit": "%"}
